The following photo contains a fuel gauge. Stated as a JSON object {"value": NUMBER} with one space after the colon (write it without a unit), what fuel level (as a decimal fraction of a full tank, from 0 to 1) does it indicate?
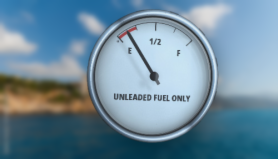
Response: {"value": 0.125}
